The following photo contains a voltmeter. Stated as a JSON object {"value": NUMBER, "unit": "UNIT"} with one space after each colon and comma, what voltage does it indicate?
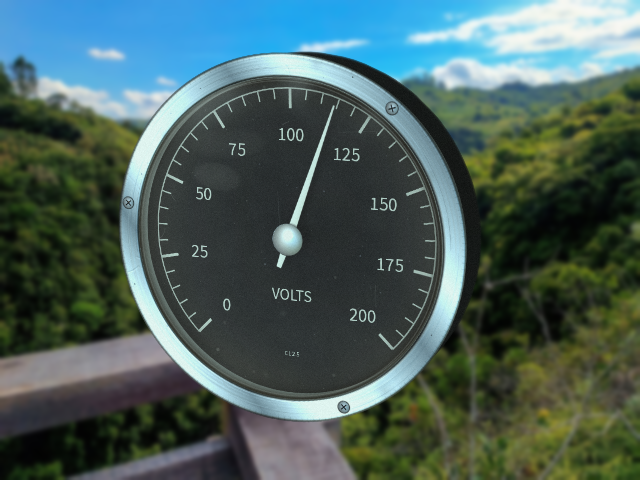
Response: {"value": 115, "unit": "V"}
